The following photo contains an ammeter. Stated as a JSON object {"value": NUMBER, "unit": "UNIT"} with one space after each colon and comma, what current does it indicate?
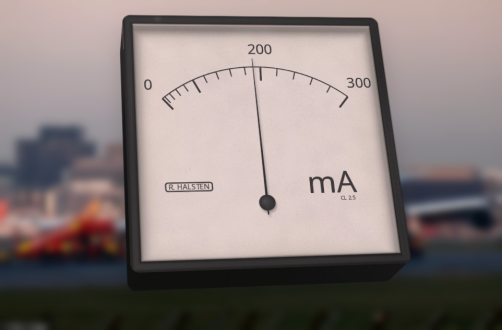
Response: {"value": 190, "unit": "mA"}
